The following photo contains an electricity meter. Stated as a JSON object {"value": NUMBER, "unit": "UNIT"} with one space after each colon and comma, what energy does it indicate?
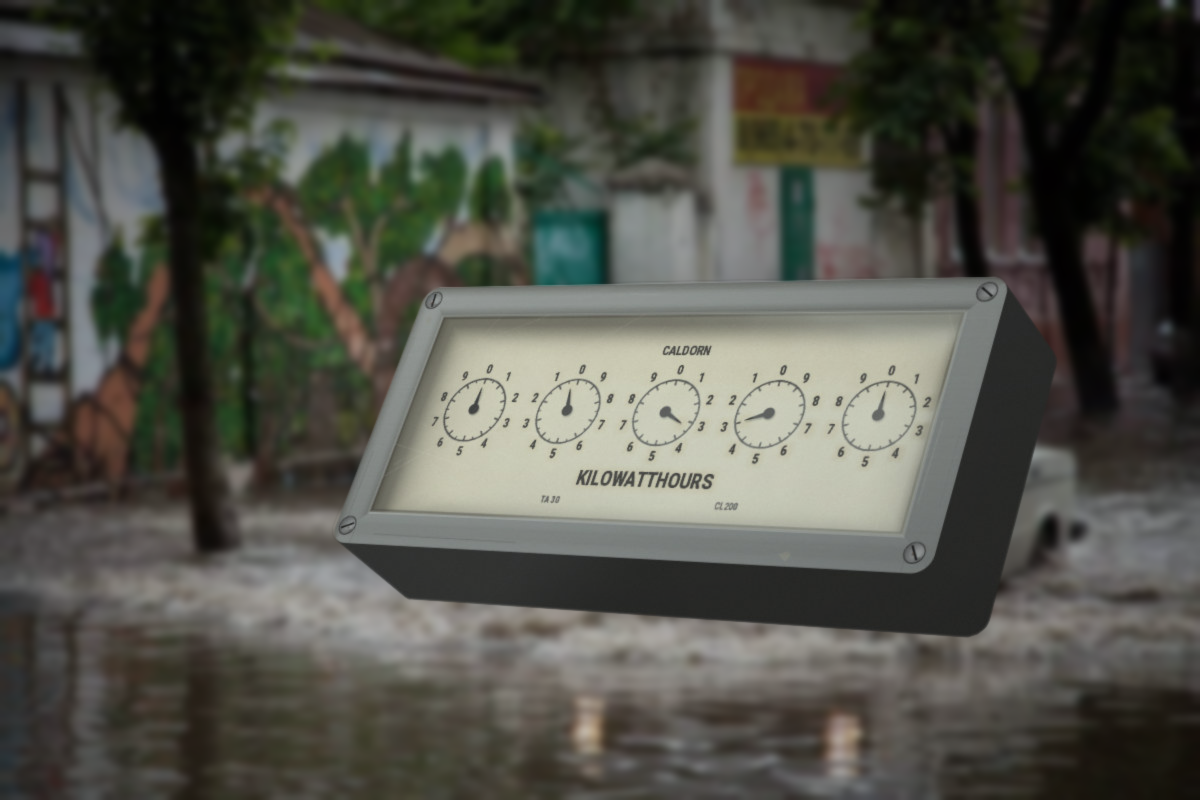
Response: {"value": 330, "unit": "kWh"}
